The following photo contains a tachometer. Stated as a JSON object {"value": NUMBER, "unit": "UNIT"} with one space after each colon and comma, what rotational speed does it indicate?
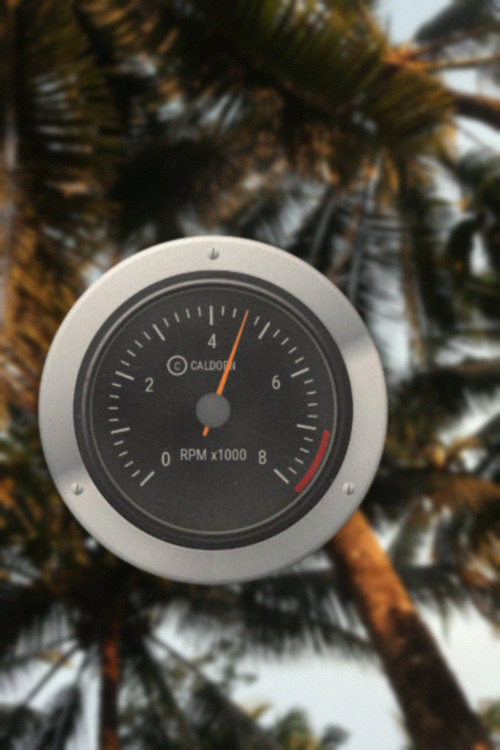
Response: {"value": 4600, "unit": "rpm"}
